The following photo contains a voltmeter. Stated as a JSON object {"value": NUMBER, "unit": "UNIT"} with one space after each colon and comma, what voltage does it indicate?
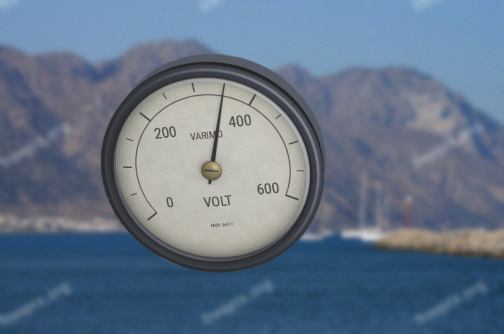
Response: {"value": 350, "unit": "V"}
